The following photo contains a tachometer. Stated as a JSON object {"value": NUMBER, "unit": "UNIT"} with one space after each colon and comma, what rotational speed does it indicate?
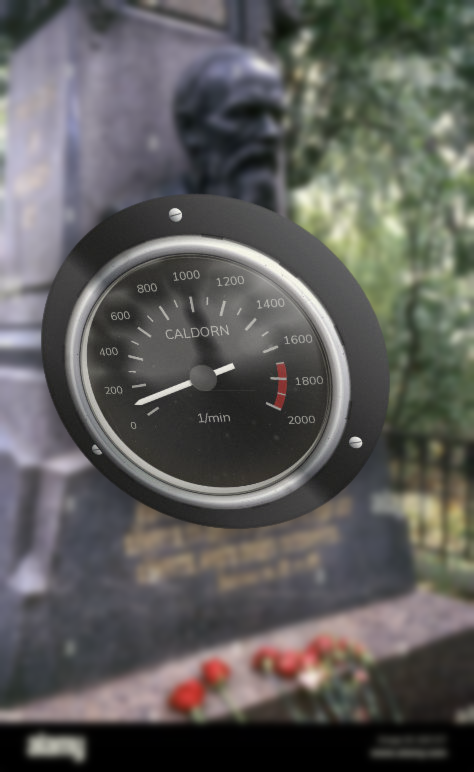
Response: {"value": 100, "unit": "rpm"}
